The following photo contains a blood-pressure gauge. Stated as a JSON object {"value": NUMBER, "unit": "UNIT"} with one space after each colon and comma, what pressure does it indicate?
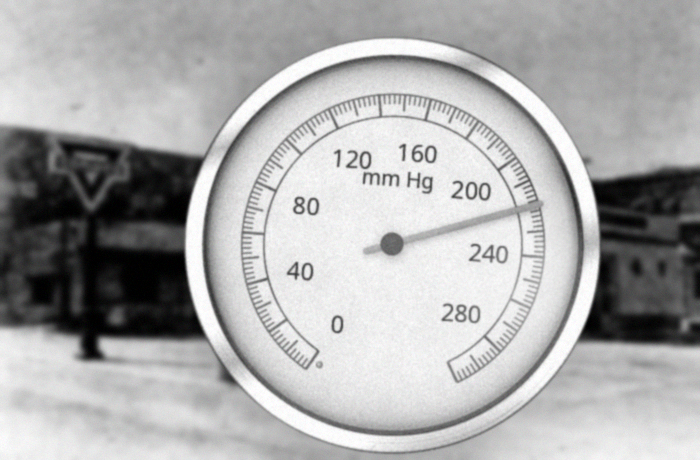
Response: {"value": 220, "unit": "mmHg"}
